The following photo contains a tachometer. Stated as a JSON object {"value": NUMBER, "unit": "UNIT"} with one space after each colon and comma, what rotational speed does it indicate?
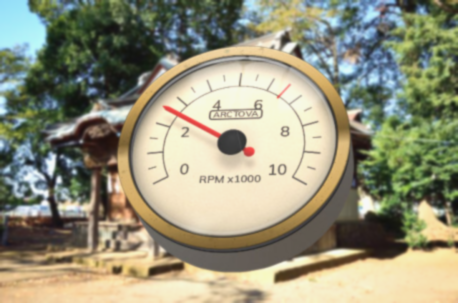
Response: {"value": 2500, "unit": "rpm"}
